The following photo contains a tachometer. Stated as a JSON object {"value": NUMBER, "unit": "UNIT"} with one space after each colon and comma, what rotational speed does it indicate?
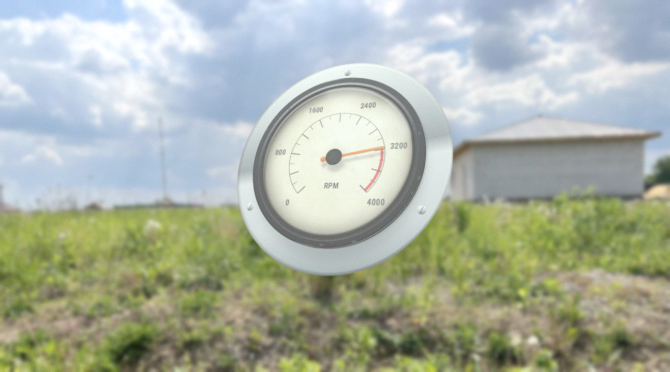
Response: {"value": 3200, "unit": "rpm"}
